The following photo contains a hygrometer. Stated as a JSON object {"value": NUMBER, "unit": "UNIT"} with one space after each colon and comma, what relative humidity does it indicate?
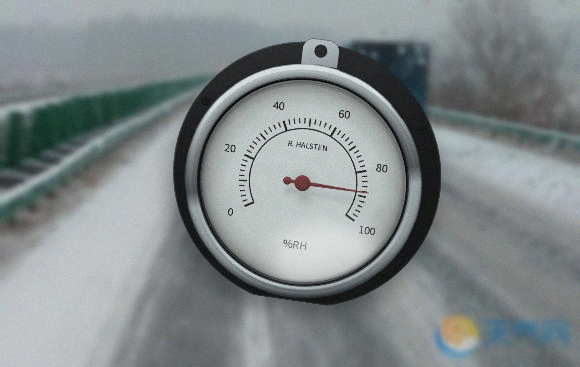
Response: {"value": 88, "unit": "%"}
